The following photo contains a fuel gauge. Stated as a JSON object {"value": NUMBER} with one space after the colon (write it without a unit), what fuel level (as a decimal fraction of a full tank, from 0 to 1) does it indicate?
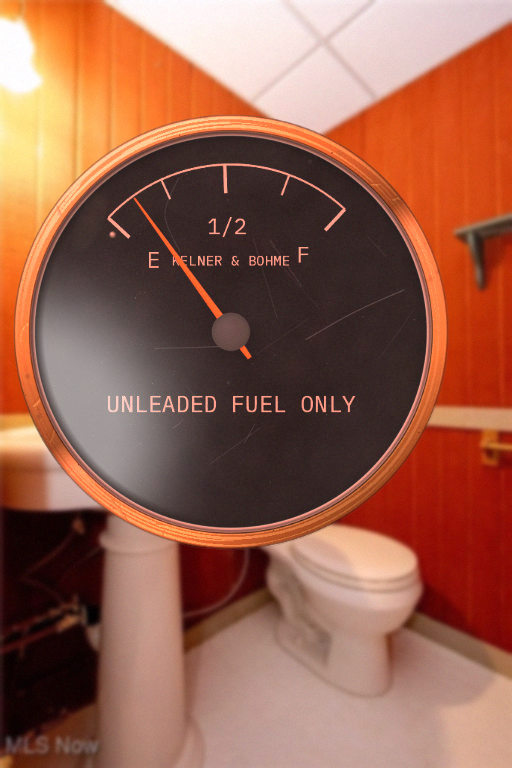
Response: {"value": 0.125}
